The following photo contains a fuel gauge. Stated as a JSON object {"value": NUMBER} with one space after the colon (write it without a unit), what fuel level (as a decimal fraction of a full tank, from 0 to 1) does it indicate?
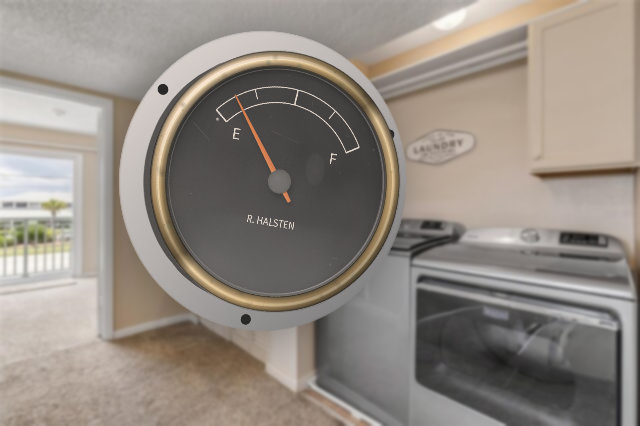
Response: {"value": 0.125}
